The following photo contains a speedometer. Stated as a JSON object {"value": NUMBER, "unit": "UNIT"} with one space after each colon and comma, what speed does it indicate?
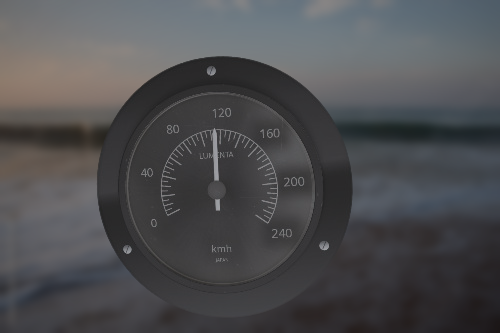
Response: {"value": 115, "unit": "km/h"}
